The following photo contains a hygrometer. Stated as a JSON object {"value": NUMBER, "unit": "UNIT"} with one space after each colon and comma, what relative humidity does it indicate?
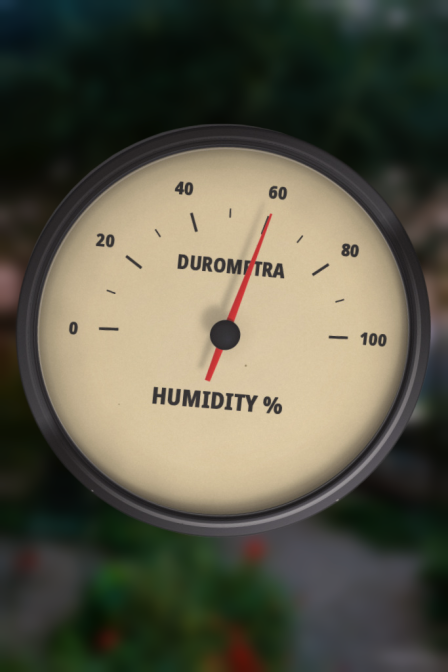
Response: {"value": 60, "unit": "%"}
